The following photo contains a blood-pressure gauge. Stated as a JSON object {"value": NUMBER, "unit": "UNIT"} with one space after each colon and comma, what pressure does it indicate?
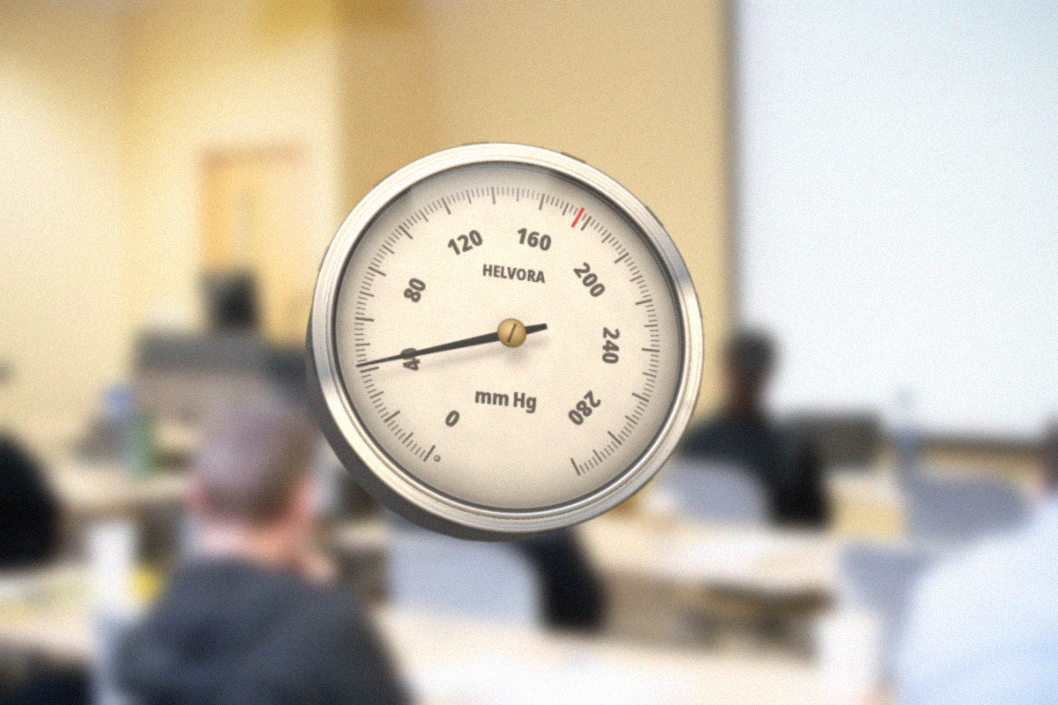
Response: {"value": 42, "unit": "mmHg"}
